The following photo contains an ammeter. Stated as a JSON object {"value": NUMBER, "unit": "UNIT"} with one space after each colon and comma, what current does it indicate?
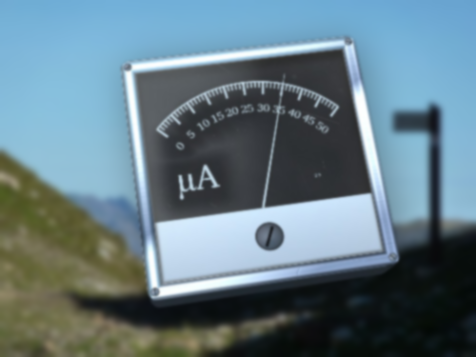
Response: {"value": 35, "unit": "µA"}
